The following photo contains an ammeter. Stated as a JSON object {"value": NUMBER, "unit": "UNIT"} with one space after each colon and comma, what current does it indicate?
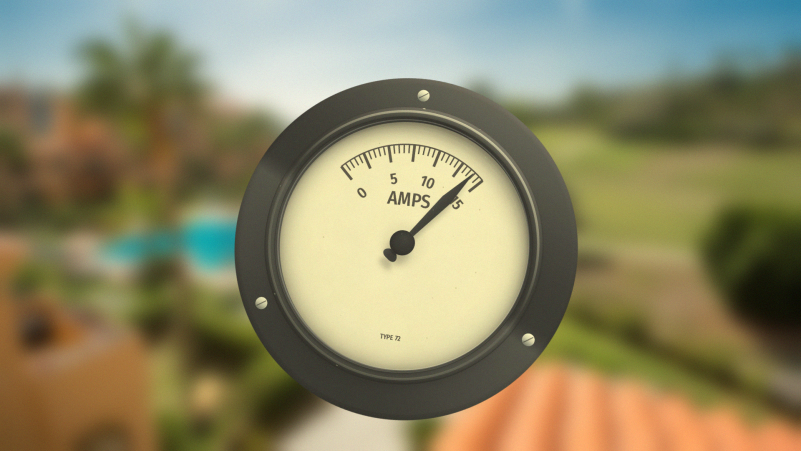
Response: {"value": 14, "unit": "A"}
